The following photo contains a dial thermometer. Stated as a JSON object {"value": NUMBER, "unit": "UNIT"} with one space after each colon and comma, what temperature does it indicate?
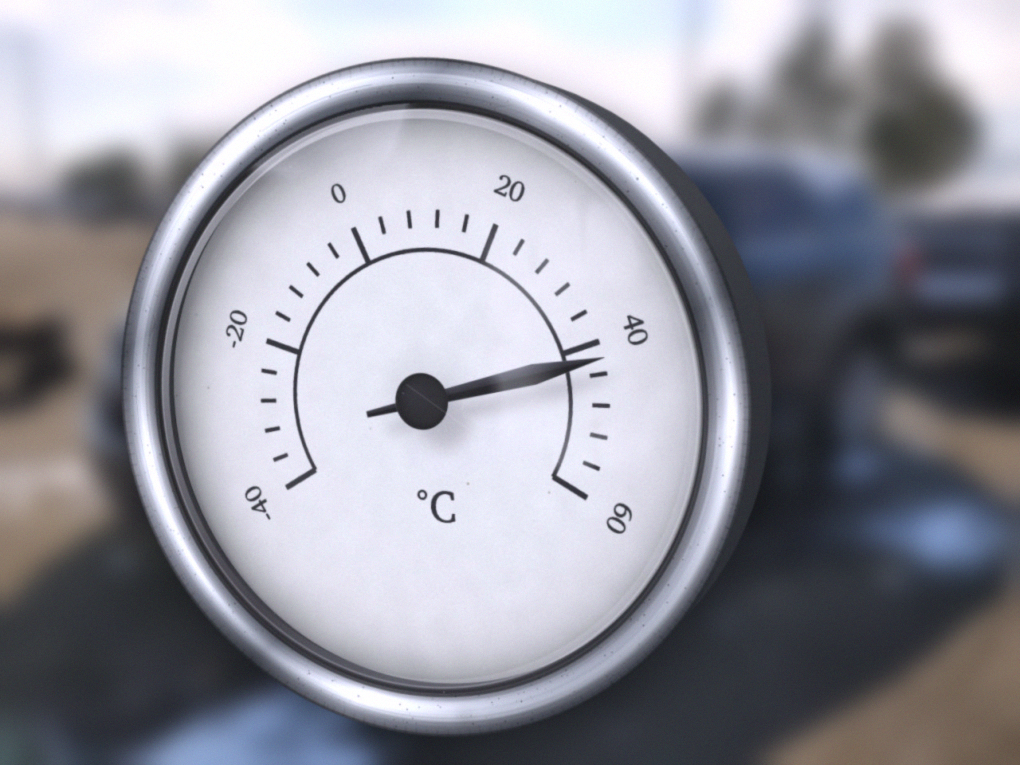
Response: {"value": 42, "unit": "°C"}
